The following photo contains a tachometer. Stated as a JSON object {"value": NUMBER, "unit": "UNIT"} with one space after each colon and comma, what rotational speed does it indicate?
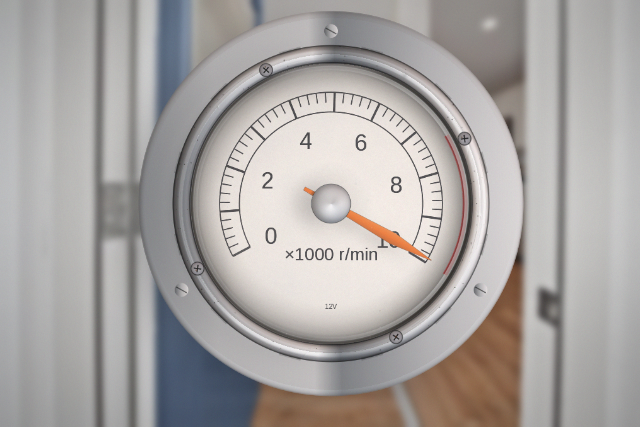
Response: {"value": 9900, "unit": "rpm"}
